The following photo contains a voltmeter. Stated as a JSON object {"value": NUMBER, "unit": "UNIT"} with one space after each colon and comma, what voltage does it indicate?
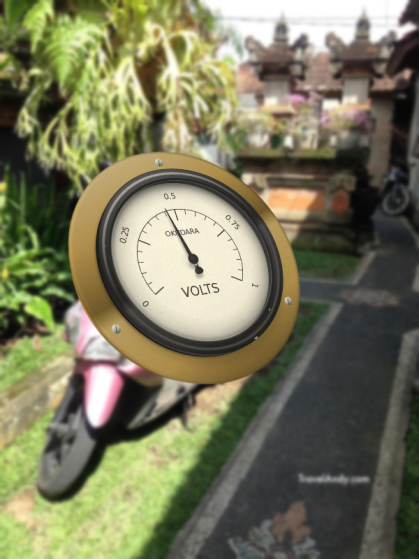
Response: {"value": 0.45, "unit": "V"}
